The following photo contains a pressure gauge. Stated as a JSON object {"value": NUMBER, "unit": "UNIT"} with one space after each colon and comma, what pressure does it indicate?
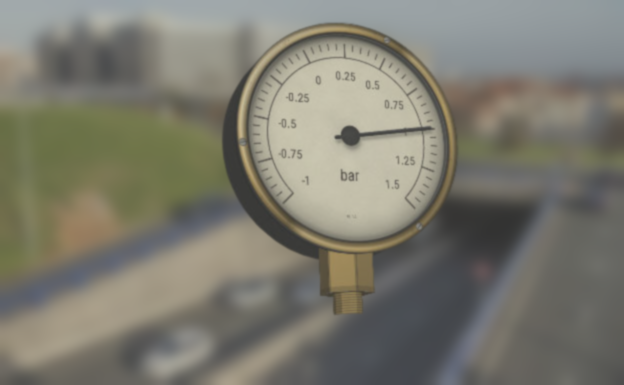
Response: {"value": 1, "unit": "bar"}
